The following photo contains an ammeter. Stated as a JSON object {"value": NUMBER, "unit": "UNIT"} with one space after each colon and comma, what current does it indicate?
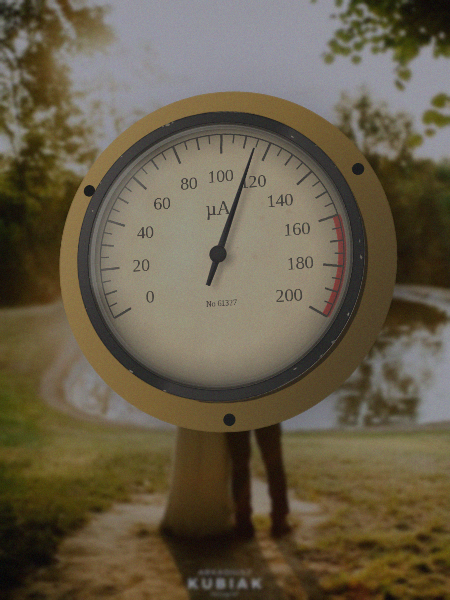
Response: {"value": 115, "unit": "µA"}
